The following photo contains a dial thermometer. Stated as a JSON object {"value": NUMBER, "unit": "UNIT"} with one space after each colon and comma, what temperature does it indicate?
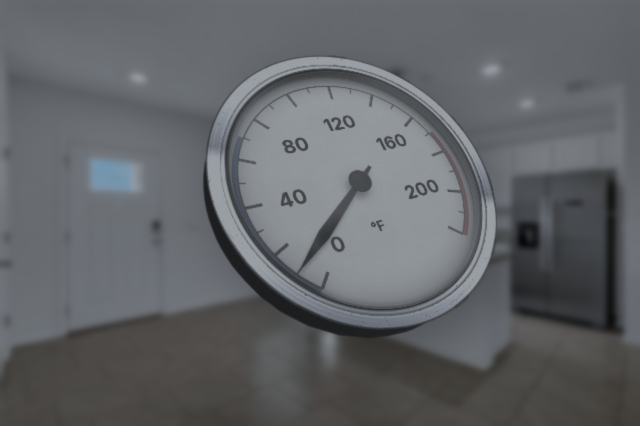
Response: {"value": 10, "unit": "°F"}
